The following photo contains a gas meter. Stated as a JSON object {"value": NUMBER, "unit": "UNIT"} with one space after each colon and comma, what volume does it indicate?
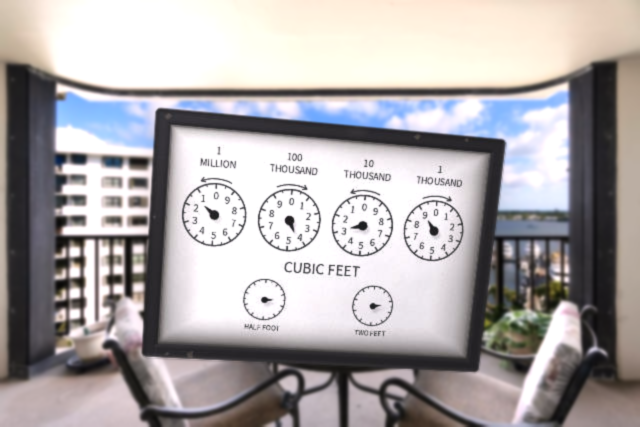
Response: {"value": 142900, "unit": "ft³"}
